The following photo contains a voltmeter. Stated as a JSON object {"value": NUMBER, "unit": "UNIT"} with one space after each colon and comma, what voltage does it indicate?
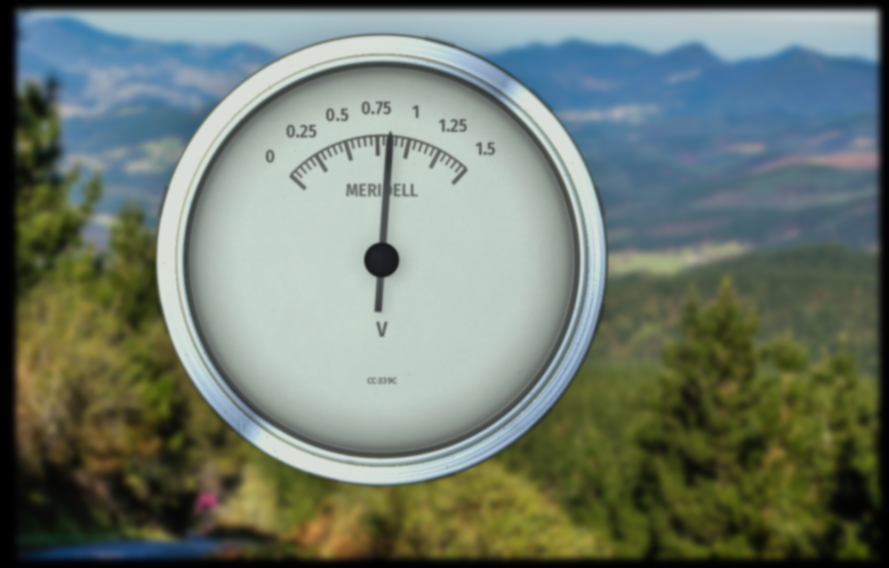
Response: {"value": 0.85, "unit": "V"}
